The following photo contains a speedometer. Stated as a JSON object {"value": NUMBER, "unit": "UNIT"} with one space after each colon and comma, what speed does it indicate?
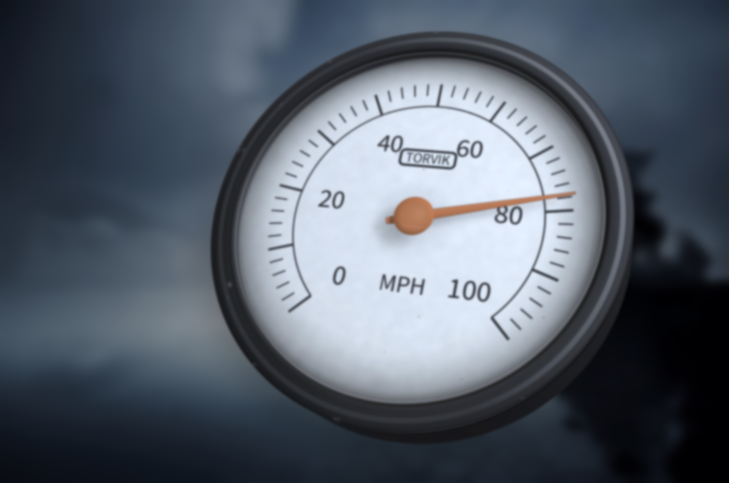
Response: {"value": 78, "unit": "mph"}
